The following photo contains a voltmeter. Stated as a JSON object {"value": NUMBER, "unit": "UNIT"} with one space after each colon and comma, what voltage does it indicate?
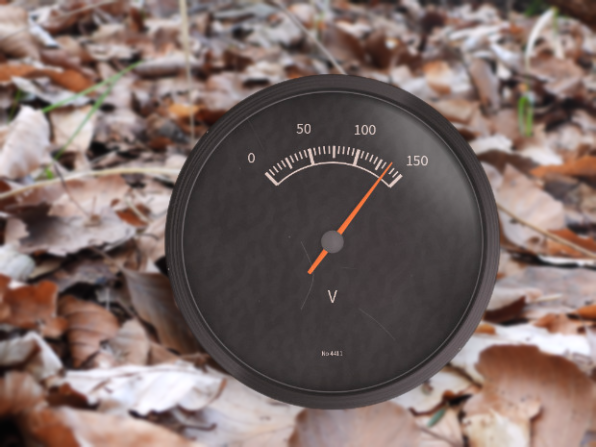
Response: {"value": 135, "unit": "V"}
